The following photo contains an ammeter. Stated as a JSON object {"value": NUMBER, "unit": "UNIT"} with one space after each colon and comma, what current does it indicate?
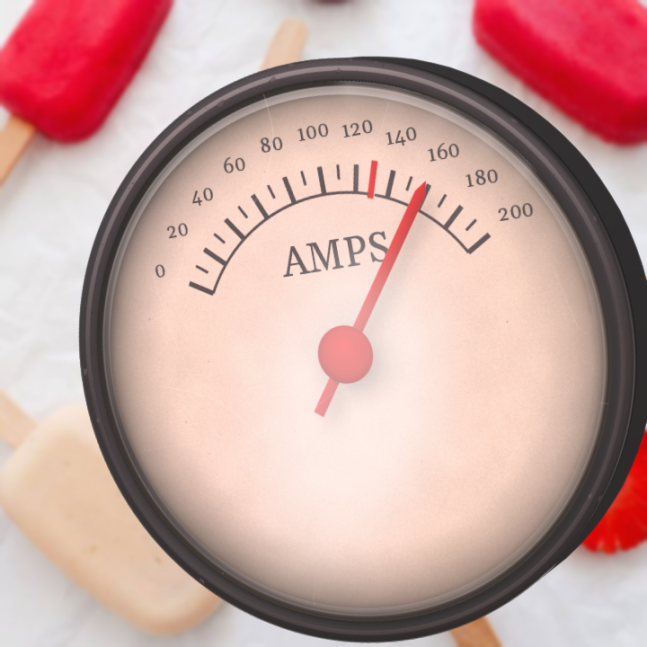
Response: {"value": 160, "unit": "A"}
